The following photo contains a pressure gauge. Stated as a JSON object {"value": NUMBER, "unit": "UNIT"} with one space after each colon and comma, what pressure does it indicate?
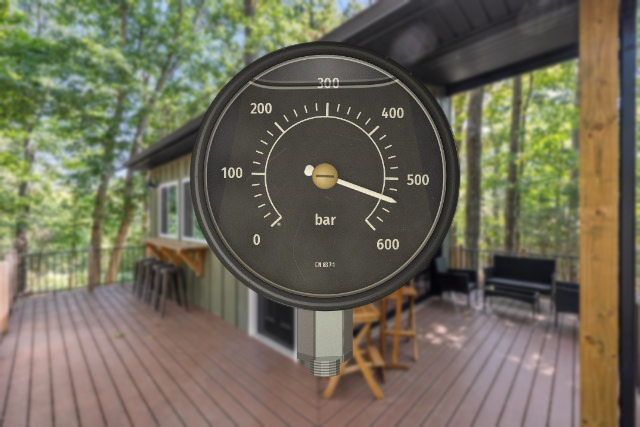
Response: {"value": 540, "unit": "bar"}
